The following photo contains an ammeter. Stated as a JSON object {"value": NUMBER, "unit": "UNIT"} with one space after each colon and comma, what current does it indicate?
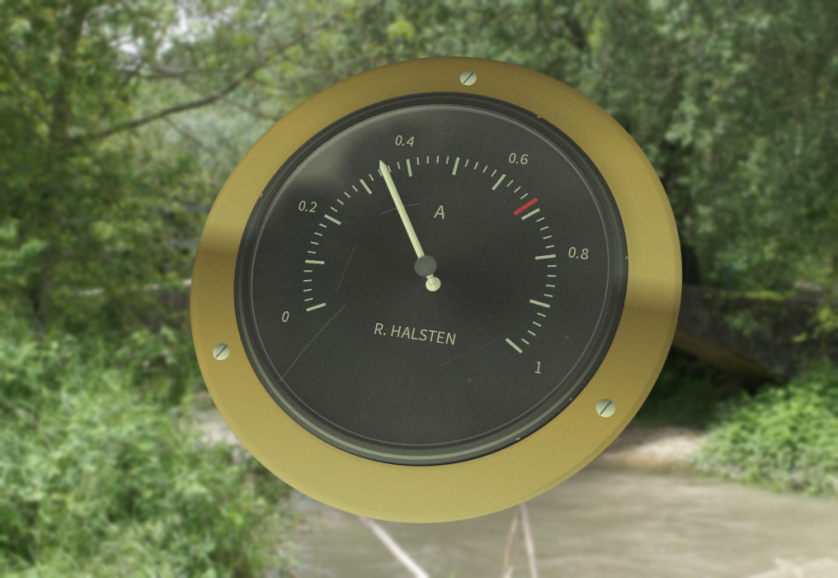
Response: {"value": 0.35, "unit": "A"}
